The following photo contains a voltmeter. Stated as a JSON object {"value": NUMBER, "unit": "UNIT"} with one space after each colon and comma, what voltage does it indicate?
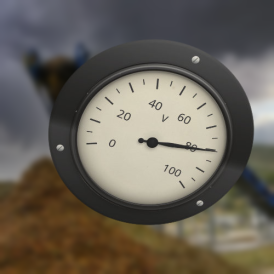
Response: {"value": 80, "unit": "V"}
